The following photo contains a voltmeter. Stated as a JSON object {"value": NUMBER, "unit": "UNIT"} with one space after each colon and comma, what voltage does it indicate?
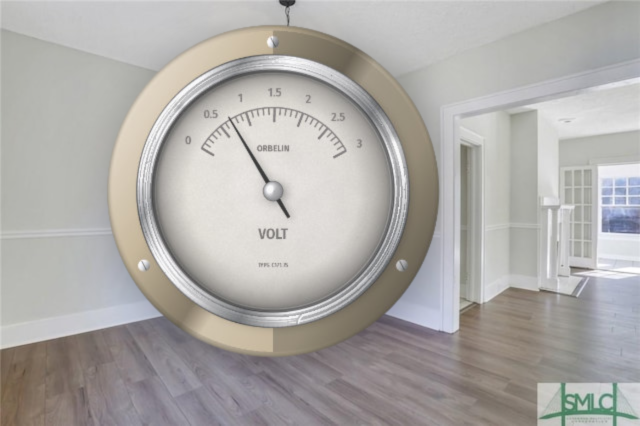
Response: {"value": 0.7, "unit": "V"}
